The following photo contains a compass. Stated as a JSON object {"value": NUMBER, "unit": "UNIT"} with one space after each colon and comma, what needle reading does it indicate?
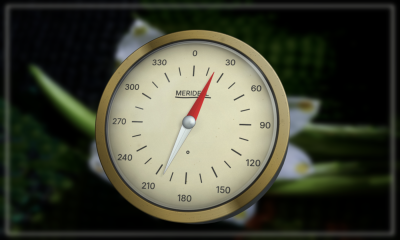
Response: {"value": 22.5, "unit": "°"}
